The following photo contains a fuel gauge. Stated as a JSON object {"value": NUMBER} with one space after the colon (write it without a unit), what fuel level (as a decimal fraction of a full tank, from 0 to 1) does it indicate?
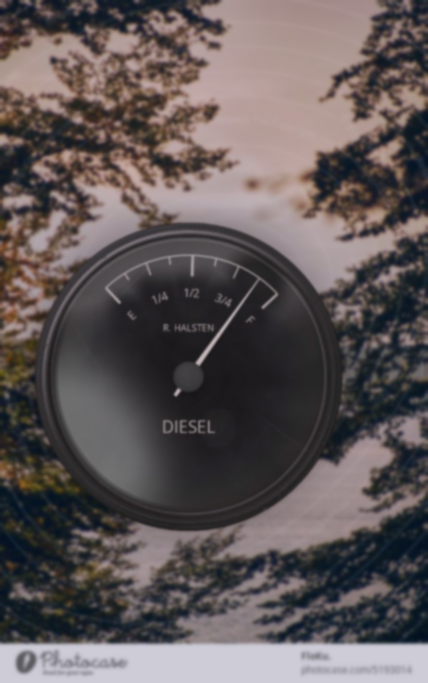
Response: {"value": 0.875}
